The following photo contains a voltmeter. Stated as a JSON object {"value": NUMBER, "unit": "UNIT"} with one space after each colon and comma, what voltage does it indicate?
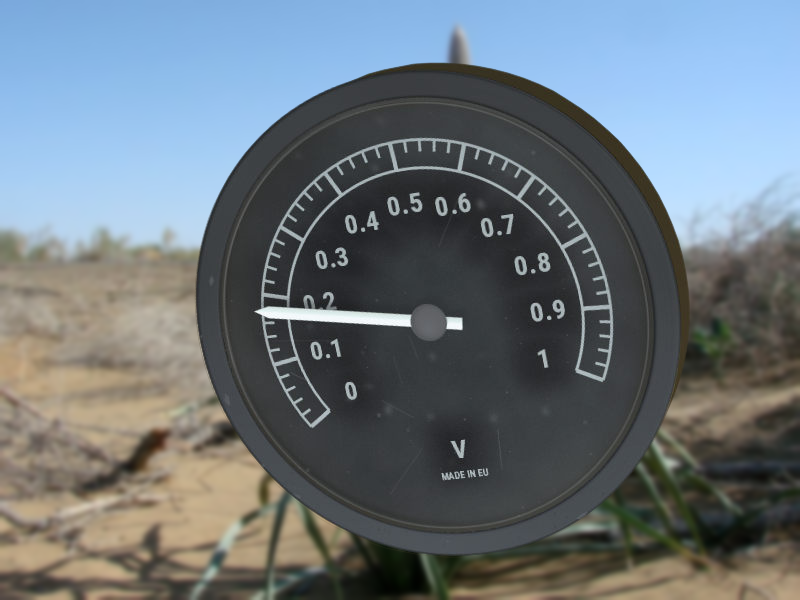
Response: {"value": 0.18, "unit": "V"}
